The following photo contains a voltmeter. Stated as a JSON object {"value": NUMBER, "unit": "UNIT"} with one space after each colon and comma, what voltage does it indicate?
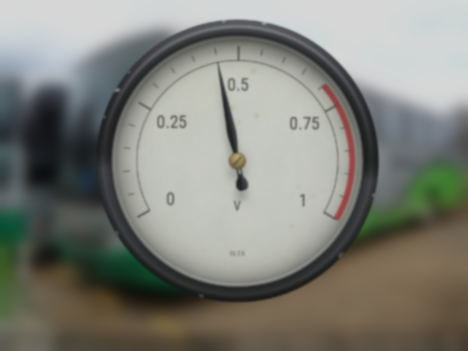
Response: {"value": 0.45, "unit": "V"}
